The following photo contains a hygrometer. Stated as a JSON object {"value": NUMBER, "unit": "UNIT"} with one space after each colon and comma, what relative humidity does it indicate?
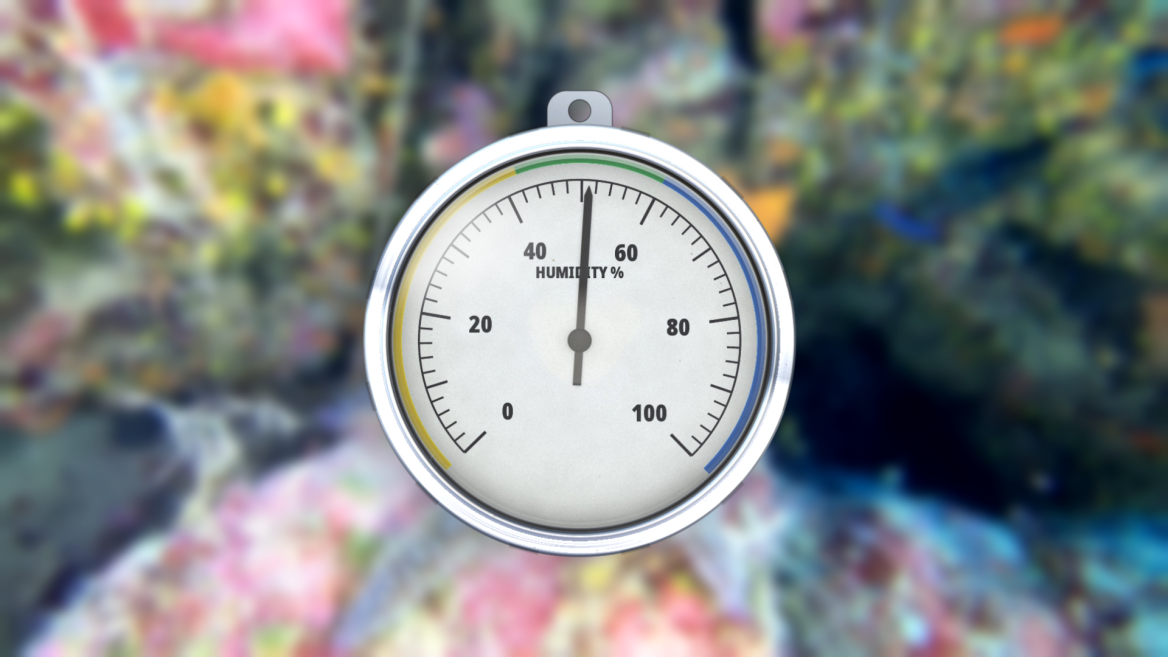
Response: {"value": 51, "unit": "%"}
